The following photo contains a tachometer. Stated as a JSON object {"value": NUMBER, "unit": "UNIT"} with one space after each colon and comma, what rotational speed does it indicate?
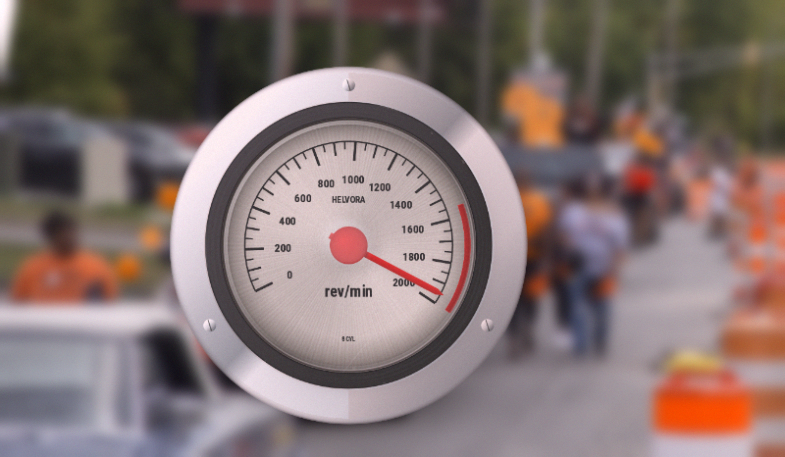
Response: {"value": 1950, "unit": "rpm"}
